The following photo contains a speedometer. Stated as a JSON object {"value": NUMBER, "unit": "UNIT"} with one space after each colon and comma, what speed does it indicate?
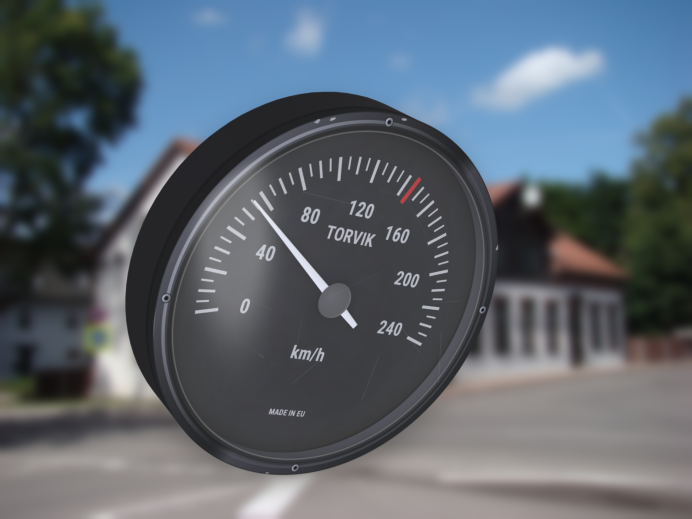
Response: {"value": 55, "unit": "km/h"}
